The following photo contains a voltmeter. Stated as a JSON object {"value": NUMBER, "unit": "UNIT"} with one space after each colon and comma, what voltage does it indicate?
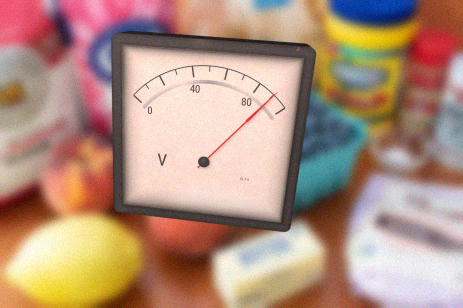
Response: {"value": 90, "unit": "V"}
